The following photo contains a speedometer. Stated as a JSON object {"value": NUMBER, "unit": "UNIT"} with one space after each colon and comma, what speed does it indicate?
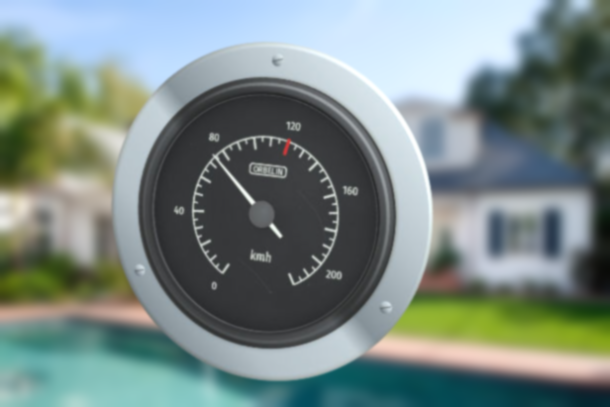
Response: {"value": 75, "unit": "km/h"}
